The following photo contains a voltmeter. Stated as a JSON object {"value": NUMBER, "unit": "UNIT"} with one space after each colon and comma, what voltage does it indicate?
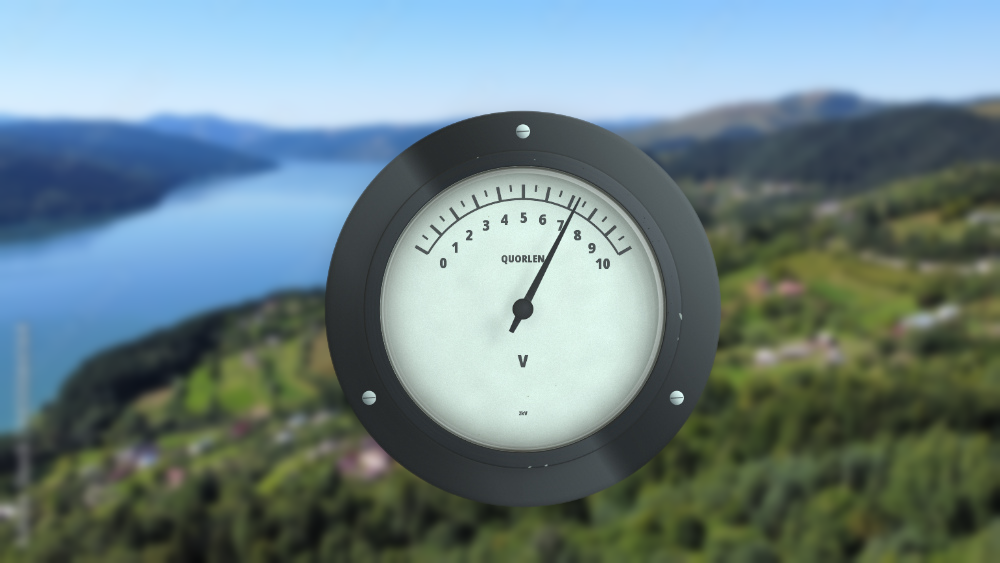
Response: {"value": 7.25, "unit": "V"}
